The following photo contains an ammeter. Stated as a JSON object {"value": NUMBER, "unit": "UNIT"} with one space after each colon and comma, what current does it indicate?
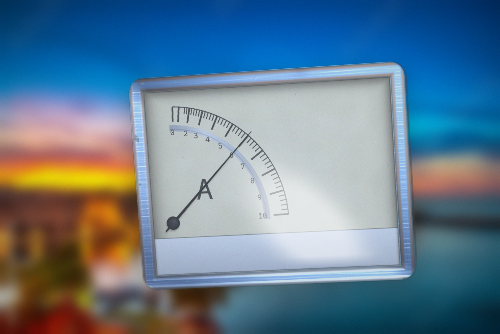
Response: {"value": 6, "unit": "A"}
